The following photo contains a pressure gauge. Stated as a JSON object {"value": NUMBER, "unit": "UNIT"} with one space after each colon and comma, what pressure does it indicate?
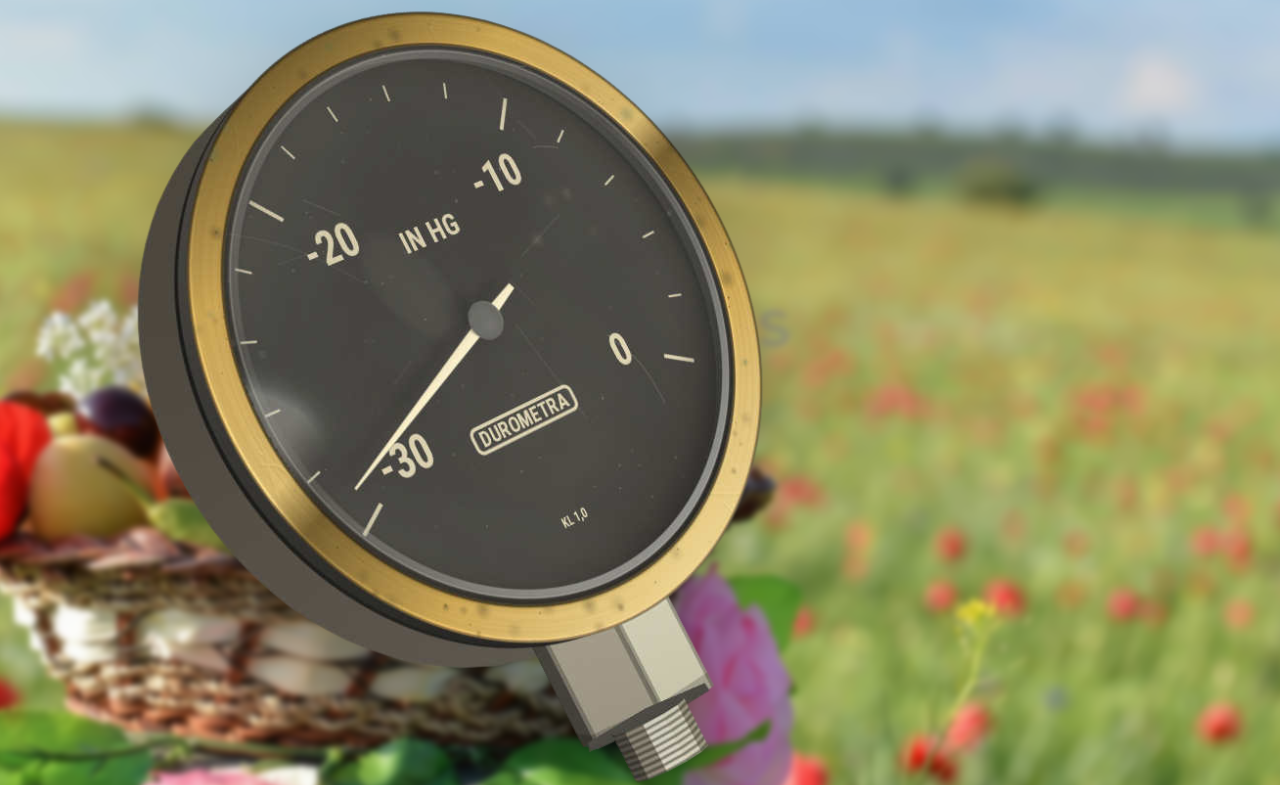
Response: {"value": -29, "unit": "inHg"}
